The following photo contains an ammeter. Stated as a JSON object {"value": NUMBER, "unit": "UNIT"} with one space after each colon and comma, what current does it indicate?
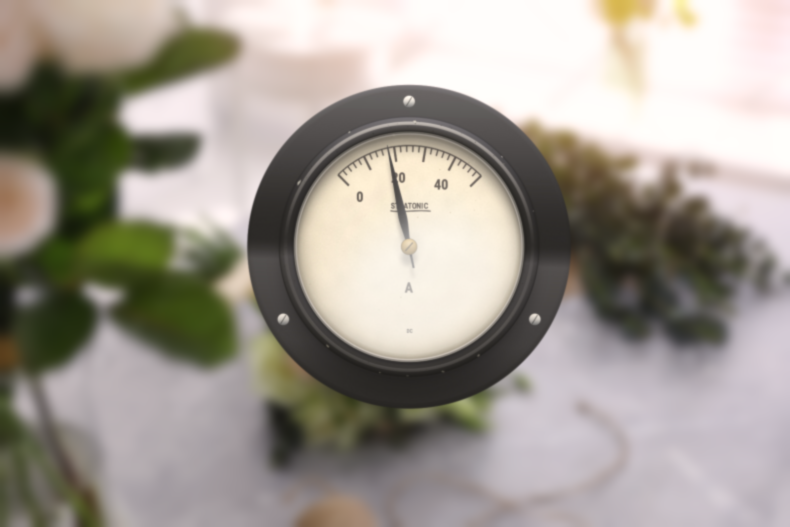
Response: {"value": 18, "unit": "A"}
